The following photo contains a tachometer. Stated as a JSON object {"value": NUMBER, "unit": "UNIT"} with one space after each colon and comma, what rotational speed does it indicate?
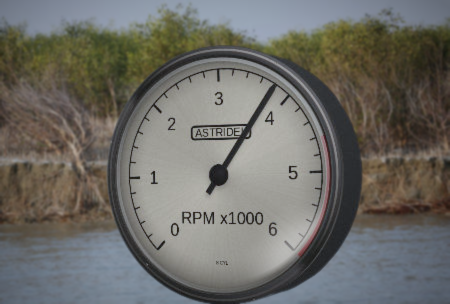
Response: {"value": 3800, "unit": "rpm"}
